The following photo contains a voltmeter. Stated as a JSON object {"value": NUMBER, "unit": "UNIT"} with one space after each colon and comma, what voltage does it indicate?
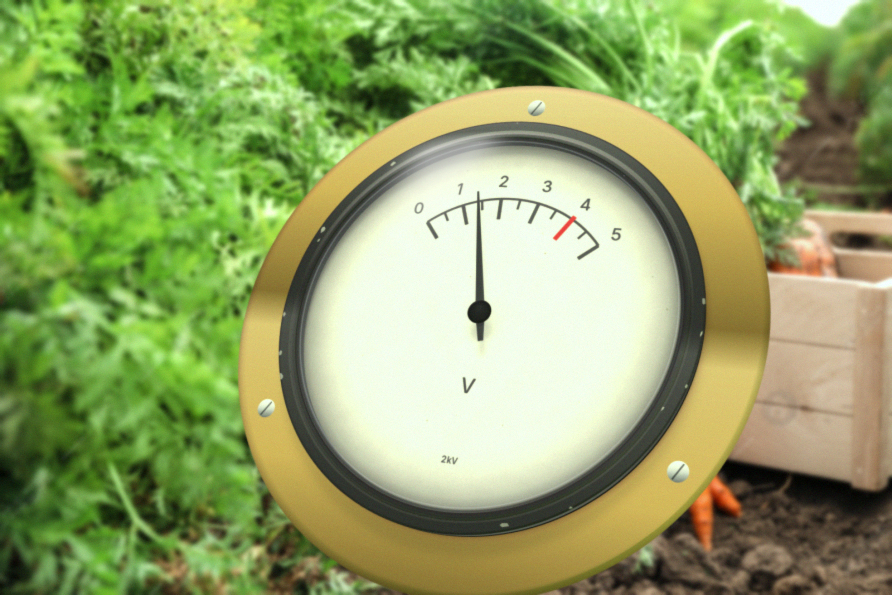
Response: {"value": 1.5, "unit": "V"}
